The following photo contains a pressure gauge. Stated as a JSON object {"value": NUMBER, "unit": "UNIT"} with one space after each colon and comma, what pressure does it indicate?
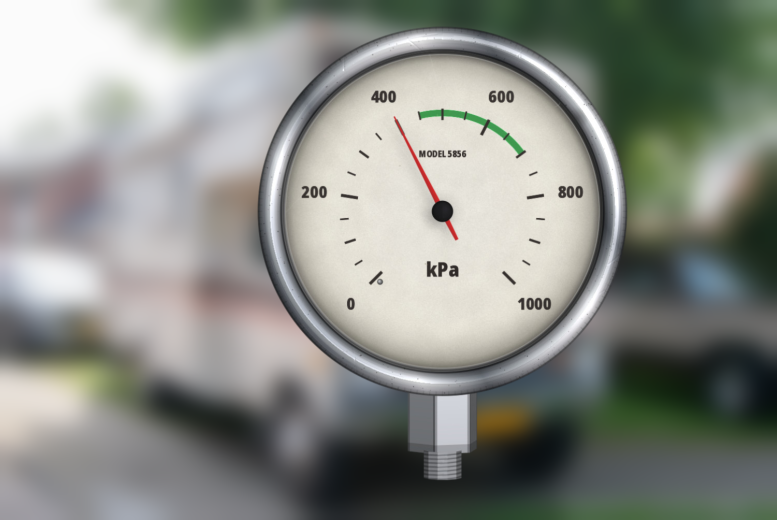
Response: {"value": 400, "unit": "kPa"}
